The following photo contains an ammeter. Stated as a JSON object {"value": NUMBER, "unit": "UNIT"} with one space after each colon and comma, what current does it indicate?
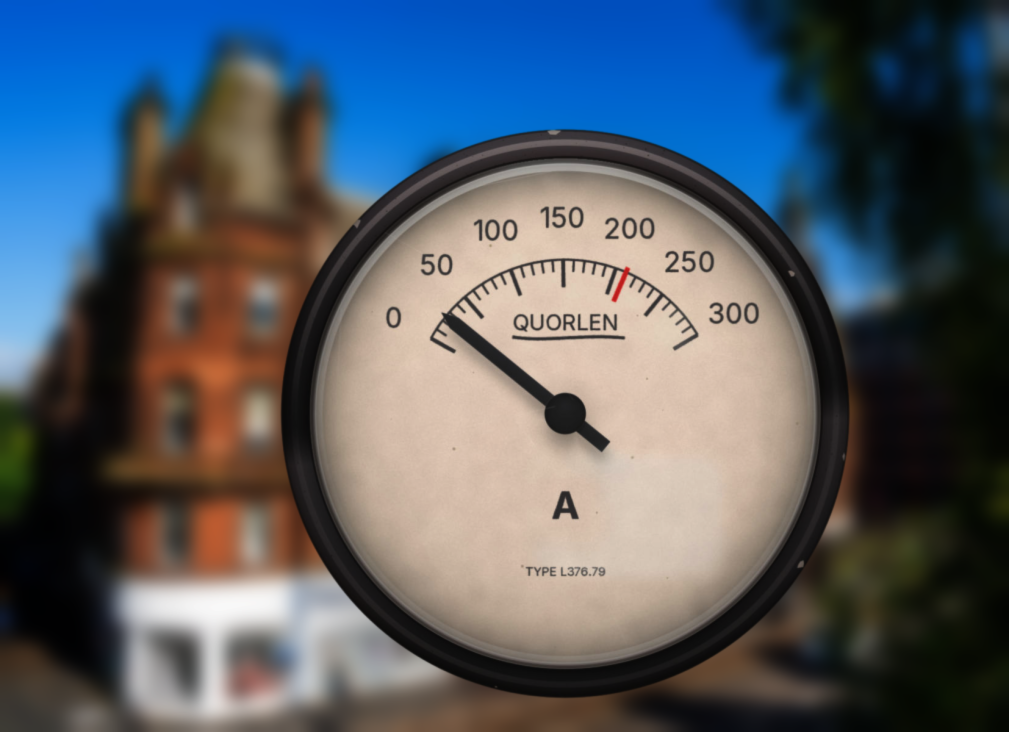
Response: {"value": 25, "unit": "A"}
